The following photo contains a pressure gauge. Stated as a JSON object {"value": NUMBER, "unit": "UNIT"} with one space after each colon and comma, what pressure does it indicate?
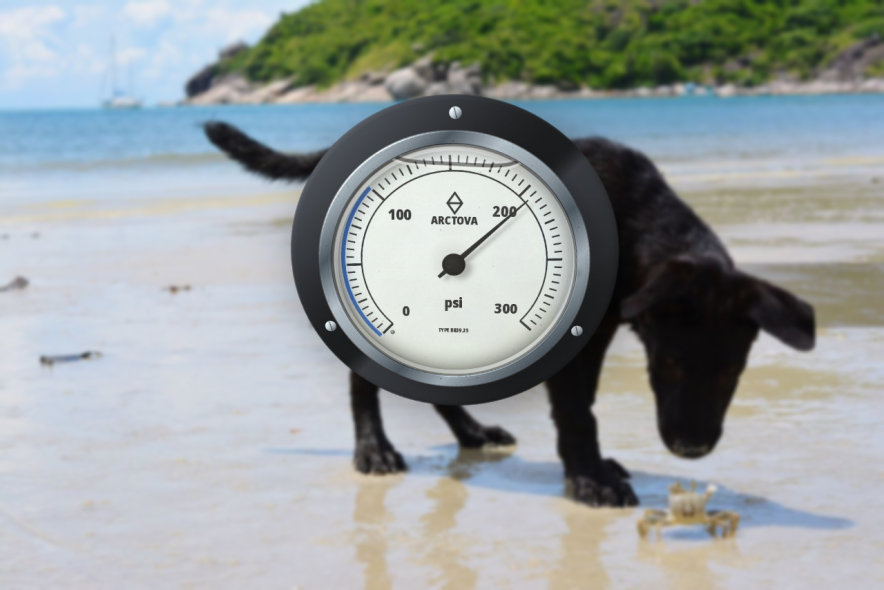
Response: {"value": 205, "unit": "psi"}
